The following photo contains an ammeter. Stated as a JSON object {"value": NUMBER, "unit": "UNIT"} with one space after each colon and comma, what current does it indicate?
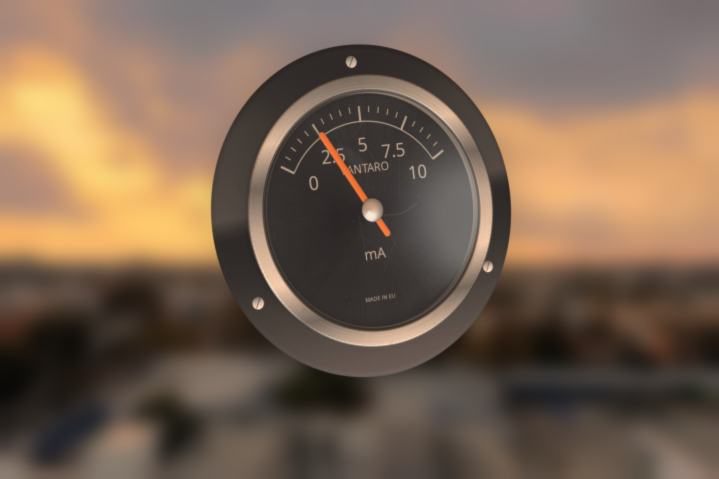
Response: {"value": 2.5, "unit": "mA"}
